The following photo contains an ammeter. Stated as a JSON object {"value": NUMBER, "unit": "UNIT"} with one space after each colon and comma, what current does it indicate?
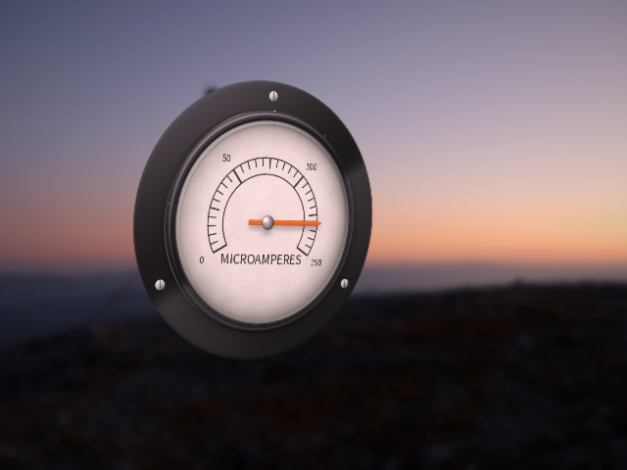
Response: {"value": 130, "unit": "µA"}
